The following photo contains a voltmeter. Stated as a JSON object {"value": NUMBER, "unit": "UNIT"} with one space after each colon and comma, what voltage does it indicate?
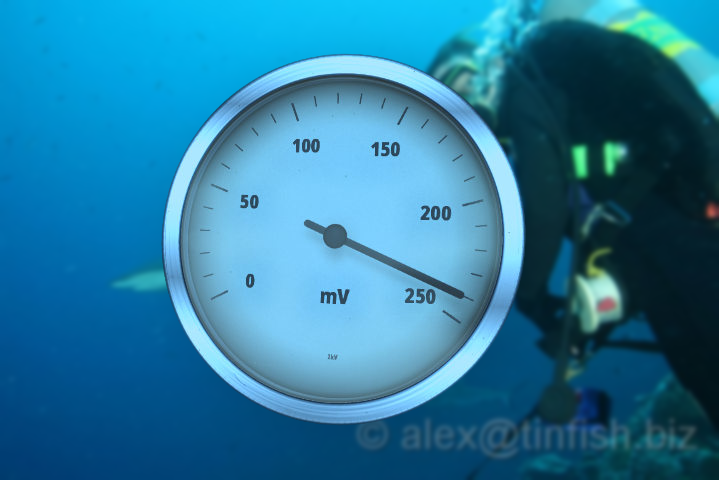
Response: {"value": 240, "unit": "mV"}
